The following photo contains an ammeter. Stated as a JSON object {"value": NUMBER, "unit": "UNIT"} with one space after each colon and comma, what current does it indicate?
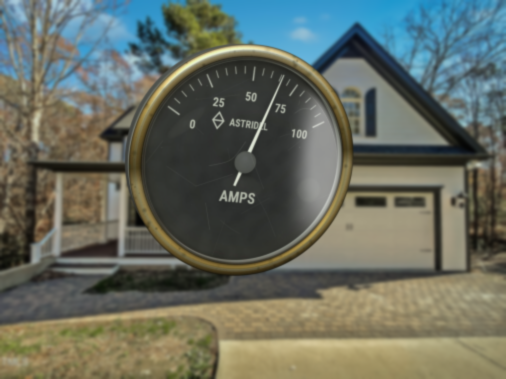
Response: {"value": 65, "unit": "A"}
